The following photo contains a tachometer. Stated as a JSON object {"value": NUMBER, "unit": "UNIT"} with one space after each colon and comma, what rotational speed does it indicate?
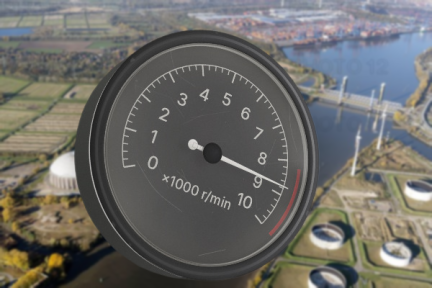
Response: {"value": 8800, "unit": "rpm"}
